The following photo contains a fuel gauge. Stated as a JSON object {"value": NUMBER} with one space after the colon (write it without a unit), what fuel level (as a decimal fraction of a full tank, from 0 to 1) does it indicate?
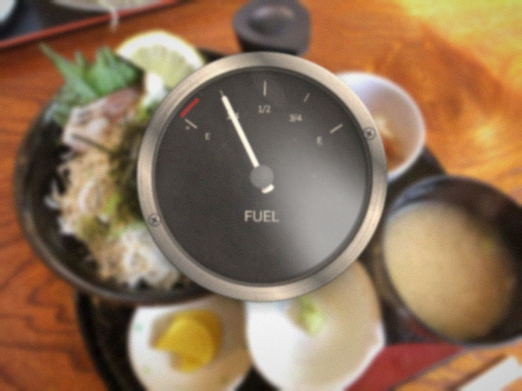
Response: {"value": 0.25}
